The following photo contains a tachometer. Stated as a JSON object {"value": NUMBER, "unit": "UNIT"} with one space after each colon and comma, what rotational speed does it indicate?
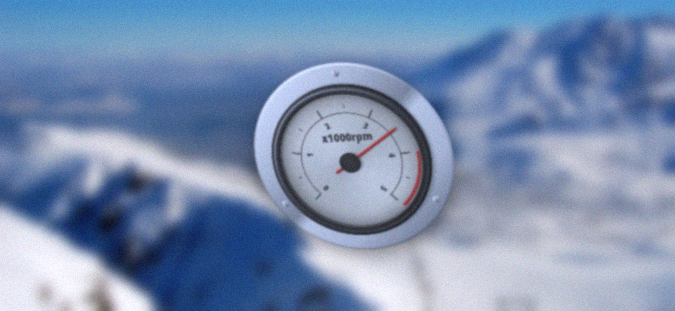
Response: {"value": 3500, "unit": "rpm"}
